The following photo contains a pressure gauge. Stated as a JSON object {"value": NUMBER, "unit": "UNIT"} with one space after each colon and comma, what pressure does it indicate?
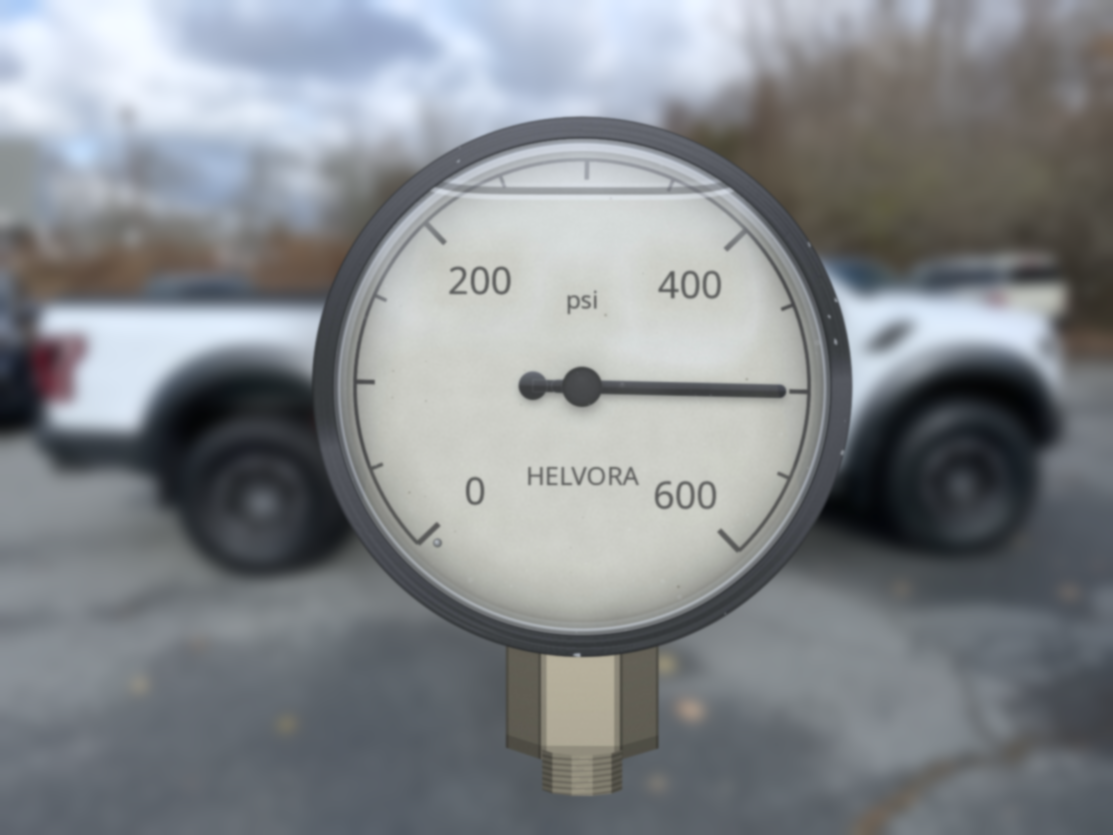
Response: {"value": 500, "unit": "psi"}
